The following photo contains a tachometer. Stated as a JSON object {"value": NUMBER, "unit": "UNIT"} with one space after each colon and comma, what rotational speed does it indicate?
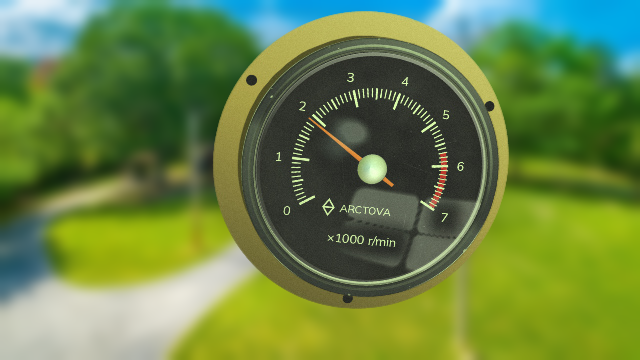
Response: {"value": 1900, "unit": "rpm"}
